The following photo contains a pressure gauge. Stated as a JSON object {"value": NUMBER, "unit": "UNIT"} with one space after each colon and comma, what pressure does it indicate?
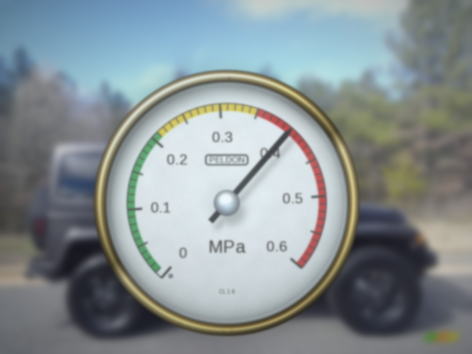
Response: {"value": 0.4, "unit": "MPa"}
